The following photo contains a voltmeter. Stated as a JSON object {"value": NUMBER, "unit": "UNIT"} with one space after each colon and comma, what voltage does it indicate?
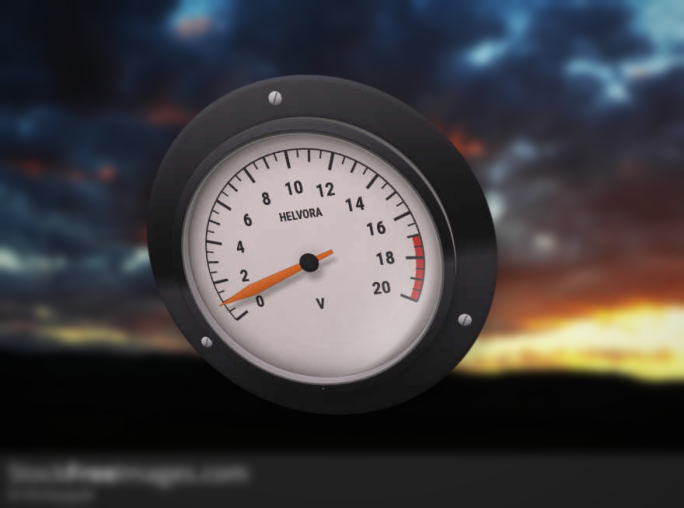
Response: {"value": 1, "unit": "V"}
